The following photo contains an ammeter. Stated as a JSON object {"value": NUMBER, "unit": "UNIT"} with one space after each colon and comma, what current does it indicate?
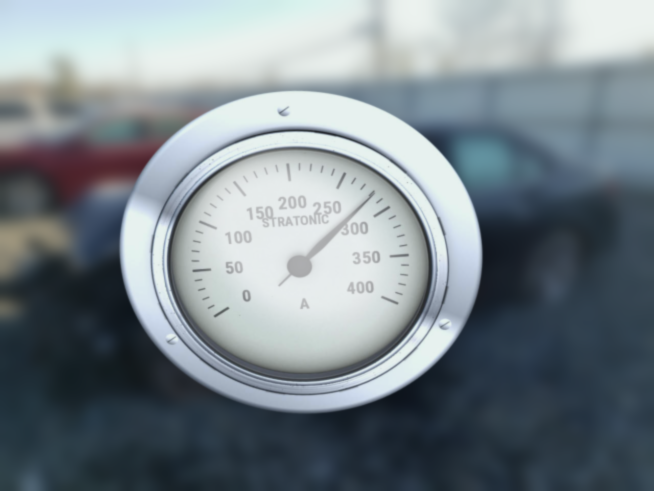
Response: {"value": 280, "unit": "A"}
